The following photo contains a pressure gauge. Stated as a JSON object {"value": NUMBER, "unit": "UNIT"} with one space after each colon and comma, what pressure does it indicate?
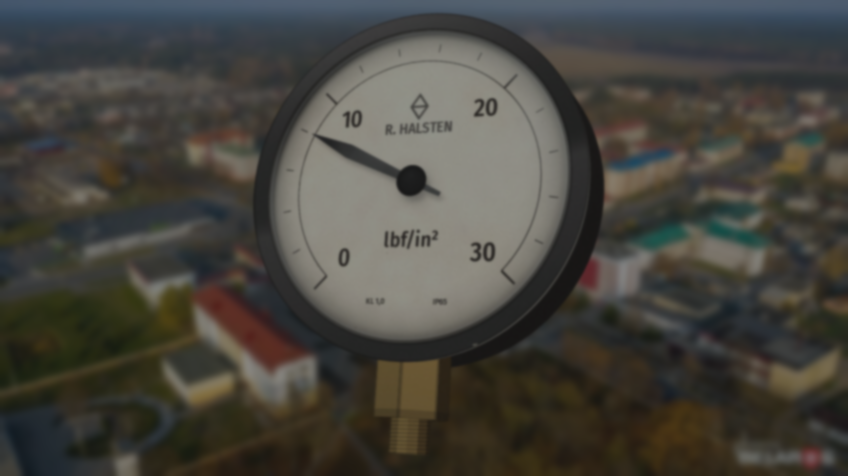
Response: {"value": 8, "unit": "psi"}
